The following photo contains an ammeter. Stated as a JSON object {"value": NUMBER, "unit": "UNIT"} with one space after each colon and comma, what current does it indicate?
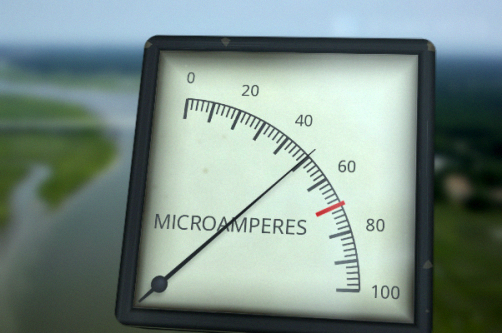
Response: {"value": 50, "unit": "µA"}
